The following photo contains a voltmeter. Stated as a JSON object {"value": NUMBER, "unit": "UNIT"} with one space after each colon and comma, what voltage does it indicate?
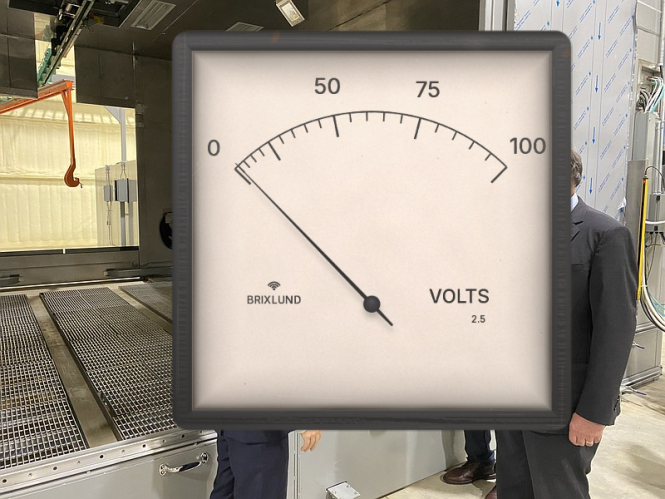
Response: {"value": 5, "unit": "V"}
